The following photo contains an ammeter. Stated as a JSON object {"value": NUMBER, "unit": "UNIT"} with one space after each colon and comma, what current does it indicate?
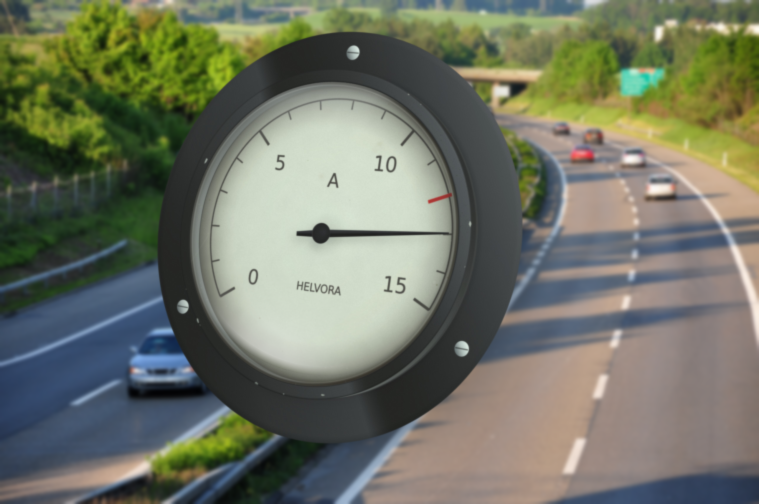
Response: {"value": 13, "unit": "A"}
